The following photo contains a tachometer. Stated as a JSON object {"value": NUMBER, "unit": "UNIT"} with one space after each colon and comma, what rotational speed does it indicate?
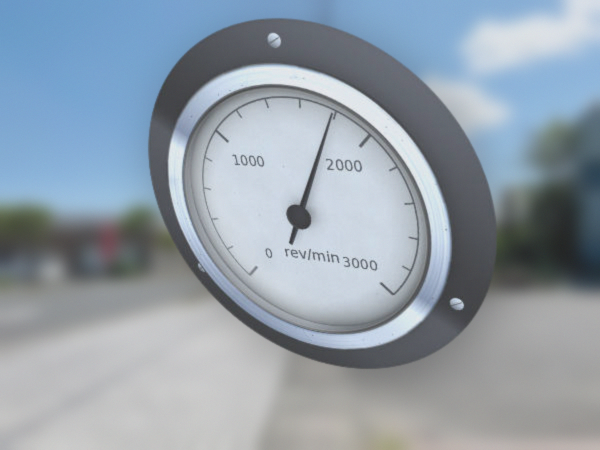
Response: {"value": 1800, "unit": "rpm"}
